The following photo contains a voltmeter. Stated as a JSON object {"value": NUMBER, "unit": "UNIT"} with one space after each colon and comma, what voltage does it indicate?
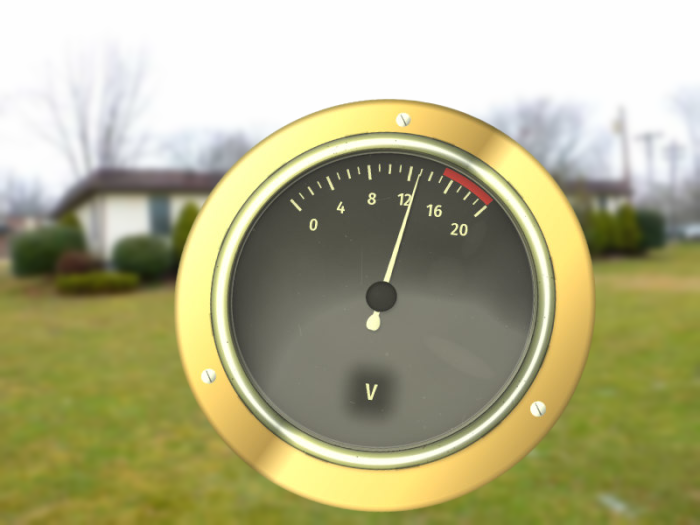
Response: {"value": 13, "unit": "V"}
